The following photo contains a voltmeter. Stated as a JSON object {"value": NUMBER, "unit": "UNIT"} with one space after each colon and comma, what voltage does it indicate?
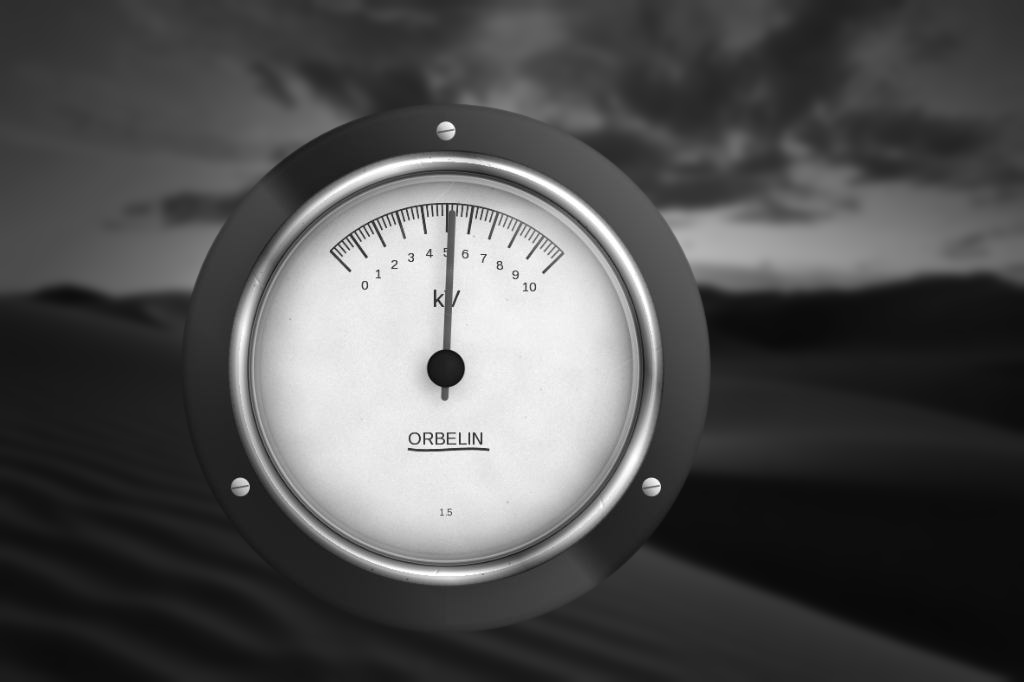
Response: {"value": 5.2, "unit": "kV"}
